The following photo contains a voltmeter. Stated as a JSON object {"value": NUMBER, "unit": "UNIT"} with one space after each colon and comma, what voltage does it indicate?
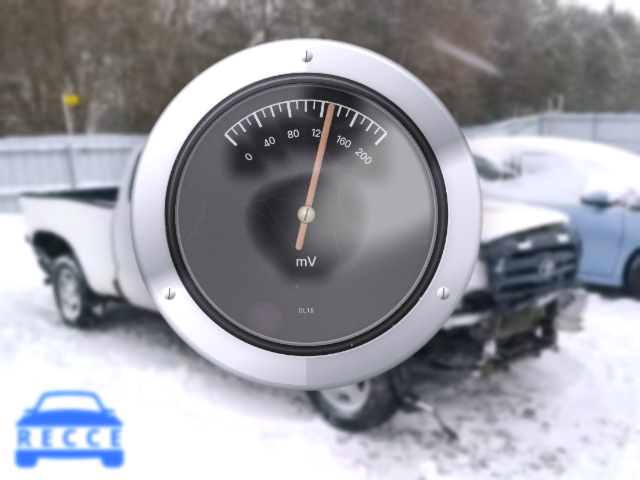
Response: {"value": 130, "unit": "mV"}
